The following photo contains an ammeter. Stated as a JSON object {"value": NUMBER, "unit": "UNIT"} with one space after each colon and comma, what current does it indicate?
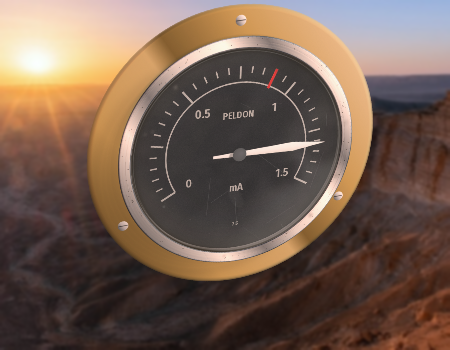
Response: {"value": 1.3, "unit": "mA"}
